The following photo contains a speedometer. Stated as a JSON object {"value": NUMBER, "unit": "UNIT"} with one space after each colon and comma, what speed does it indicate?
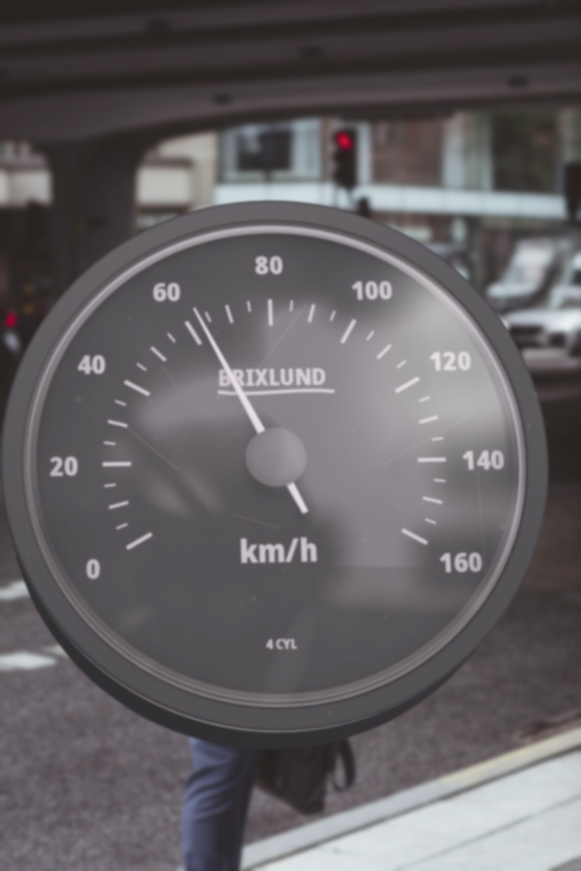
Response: {"value": 62.5, "unit": "km/h"}
